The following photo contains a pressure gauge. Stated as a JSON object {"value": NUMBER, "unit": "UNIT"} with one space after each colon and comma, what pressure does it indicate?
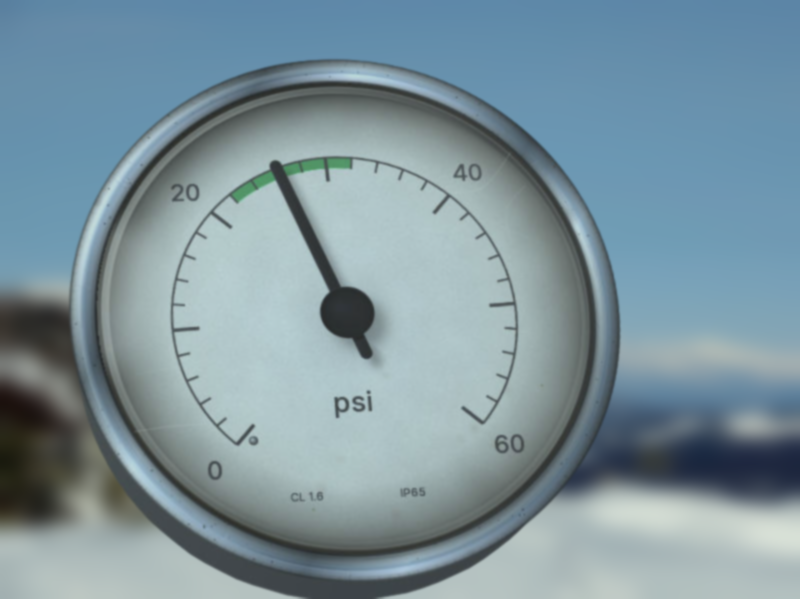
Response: {"value": 26, "unit": "psi"}
